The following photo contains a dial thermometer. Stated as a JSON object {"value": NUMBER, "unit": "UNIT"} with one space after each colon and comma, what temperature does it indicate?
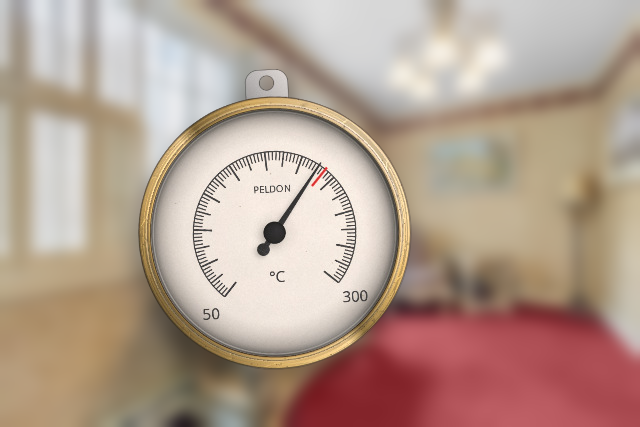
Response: {"value": 212.5, "unit": "°C"}
